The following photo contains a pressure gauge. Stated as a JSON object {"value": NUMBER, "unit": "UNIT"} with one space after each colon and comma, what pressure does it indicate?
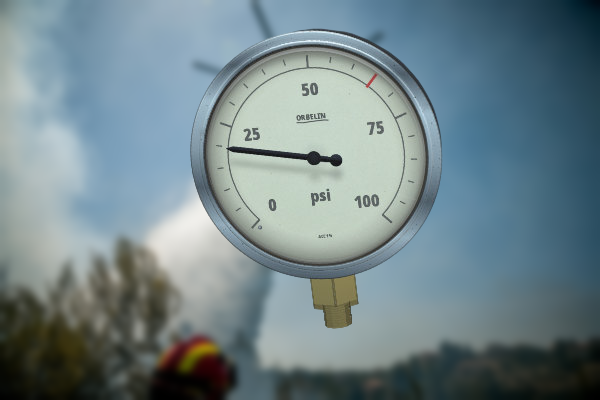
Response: {"value": 20, "unit": "psi"}
